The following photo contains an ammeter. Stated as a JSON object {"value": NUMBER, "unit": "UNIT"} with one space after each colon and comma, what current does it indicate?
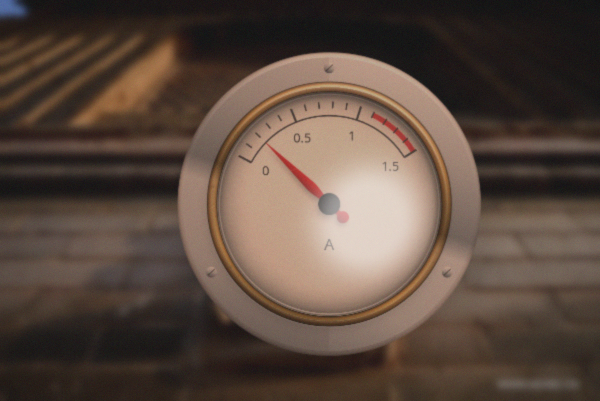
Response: {"value": 0.2, "unit": "A"}
